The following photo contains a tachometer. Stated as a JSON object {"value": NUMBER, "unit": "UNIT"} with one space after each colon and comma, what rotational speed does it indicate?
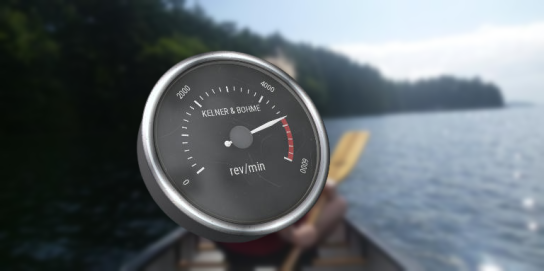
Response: {"value": 4800, "unit": "rpm"}
